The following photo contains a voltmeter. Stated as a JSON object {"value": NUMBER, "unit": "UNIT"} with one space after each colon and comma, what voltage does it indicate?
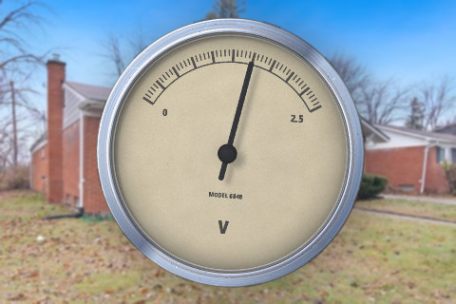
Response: {"value": 1.5, "unit": "V"}
